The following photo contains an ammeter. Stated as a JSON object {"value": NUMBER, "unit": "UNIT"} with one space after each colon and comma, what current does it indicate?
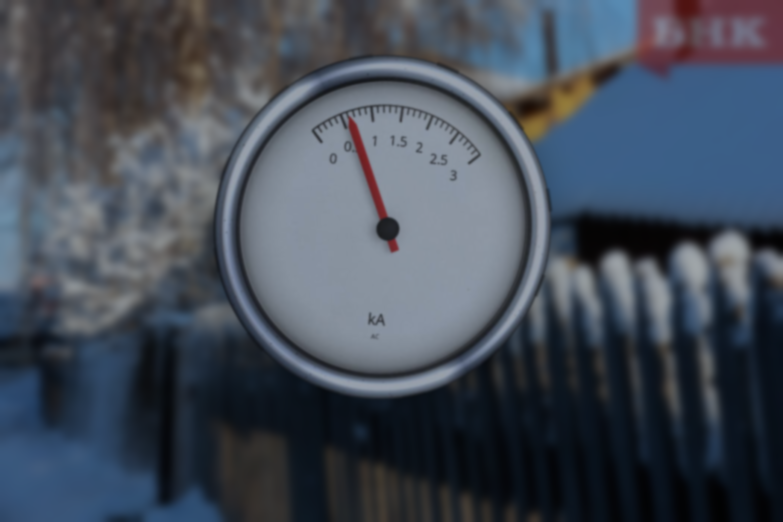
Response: {"value": 0.6, "unit": "kA"}
